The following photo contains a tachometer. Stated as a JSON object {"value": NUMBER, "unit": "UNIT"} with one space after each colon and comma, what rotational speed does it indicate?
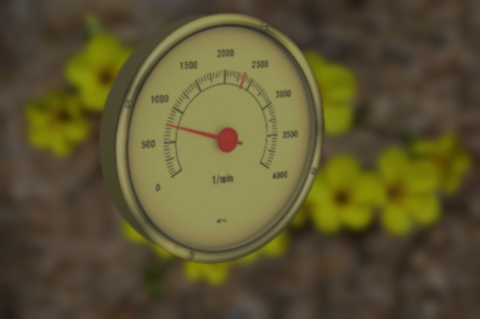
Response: {"value": 750, "unit": "rpm"}
